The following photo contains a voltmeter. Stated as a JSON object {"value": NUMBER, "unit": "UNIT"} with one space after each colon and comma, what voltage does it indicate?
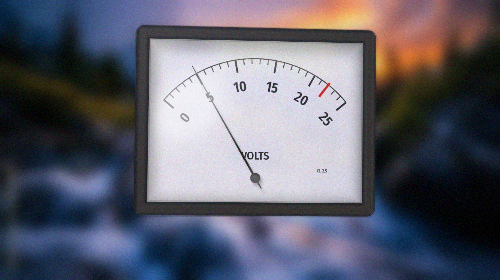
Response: {"value": 5, "unit": "V"}
